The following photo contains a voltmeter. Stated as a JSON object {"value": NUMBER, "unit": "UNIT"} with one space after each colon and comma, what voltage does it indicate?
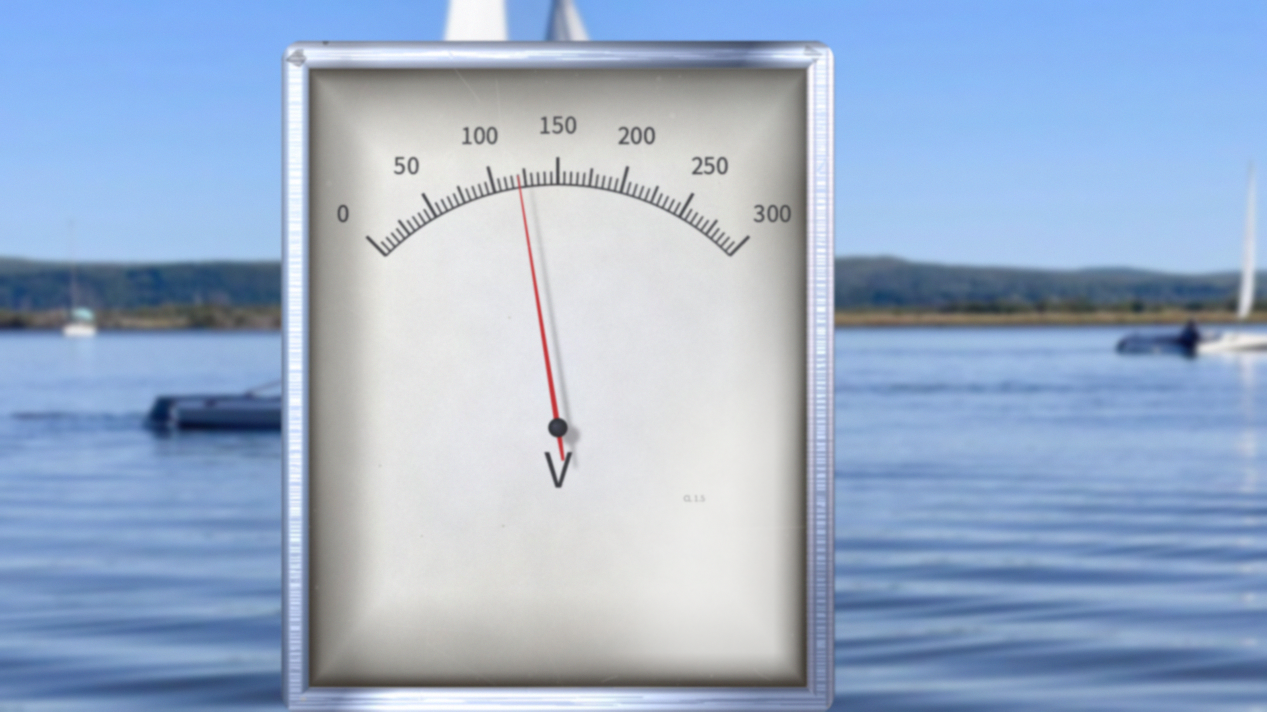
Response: {"value": 120, "unit": "V"}
